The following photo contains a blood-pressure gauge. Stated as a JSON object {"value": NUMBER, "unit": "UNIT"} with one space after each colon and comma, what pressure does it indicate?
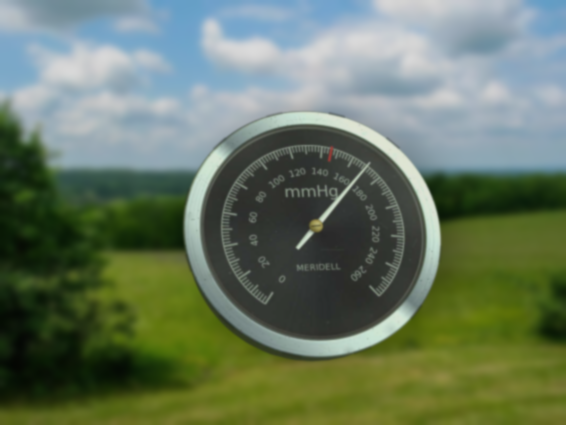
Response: {"value": 170, "unit": "mmHg"}
